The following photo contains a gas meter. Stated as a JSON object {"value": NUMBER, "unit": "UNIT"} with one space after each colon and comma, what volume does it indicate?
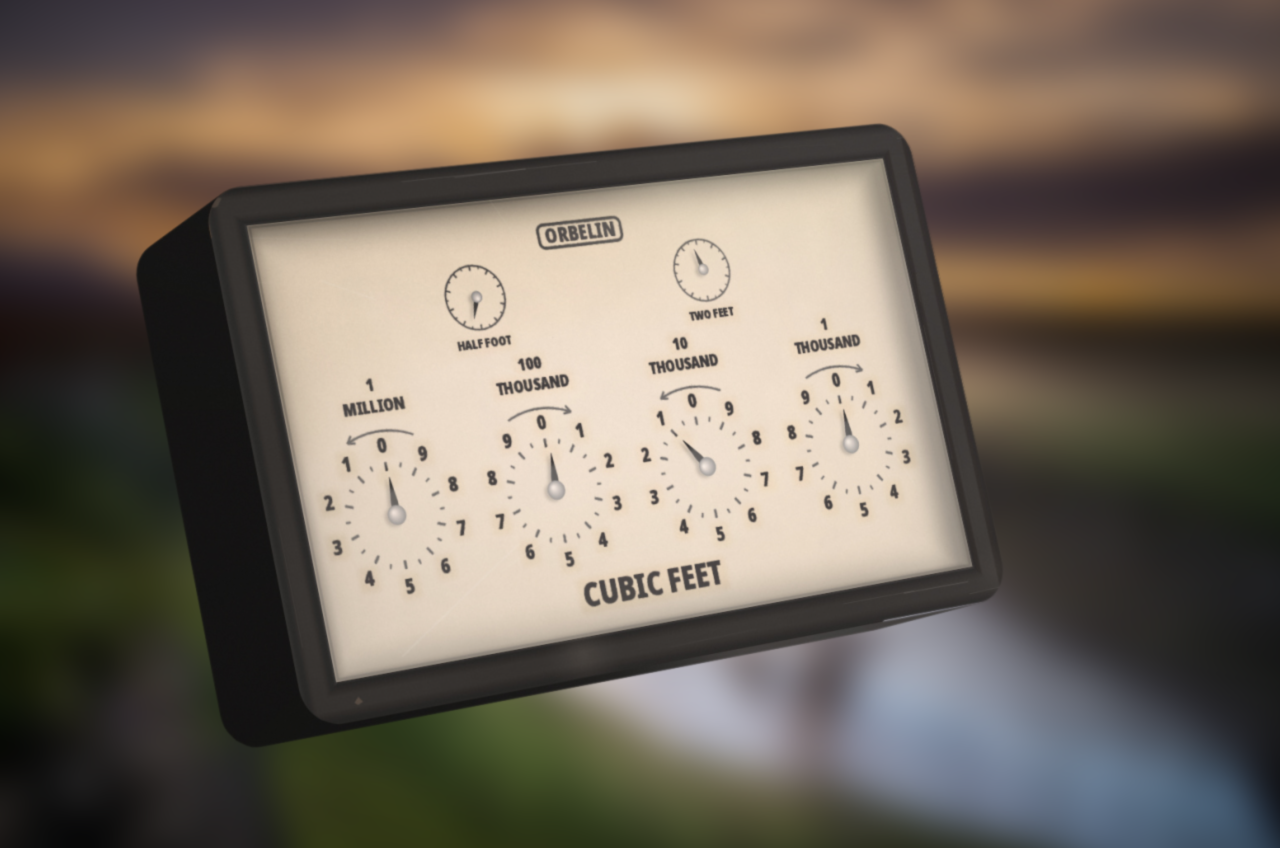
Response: {"value": 1000, "unit": "ft³"}
